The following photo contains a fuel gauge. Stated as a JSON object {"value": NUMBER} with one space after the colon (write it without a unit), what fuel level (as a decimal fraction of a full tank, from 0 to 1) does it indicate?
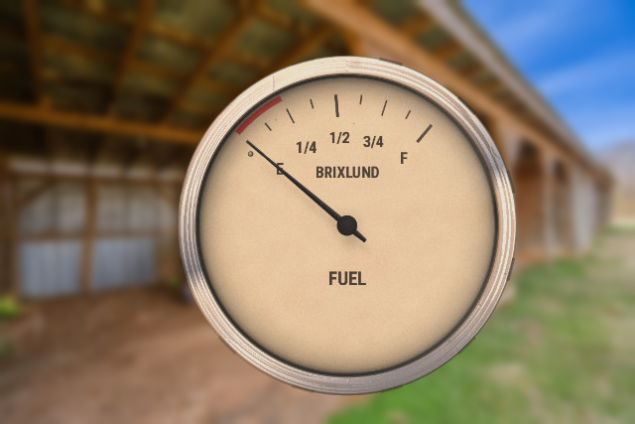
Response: {"value": 0}
